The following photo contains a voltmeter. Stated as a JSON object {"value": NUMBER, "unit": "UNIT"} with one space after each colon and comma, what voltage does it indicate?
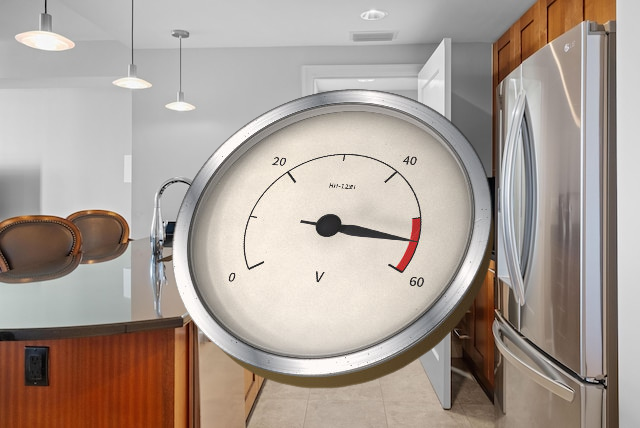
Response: {"value": 55, "unit": "V"}
